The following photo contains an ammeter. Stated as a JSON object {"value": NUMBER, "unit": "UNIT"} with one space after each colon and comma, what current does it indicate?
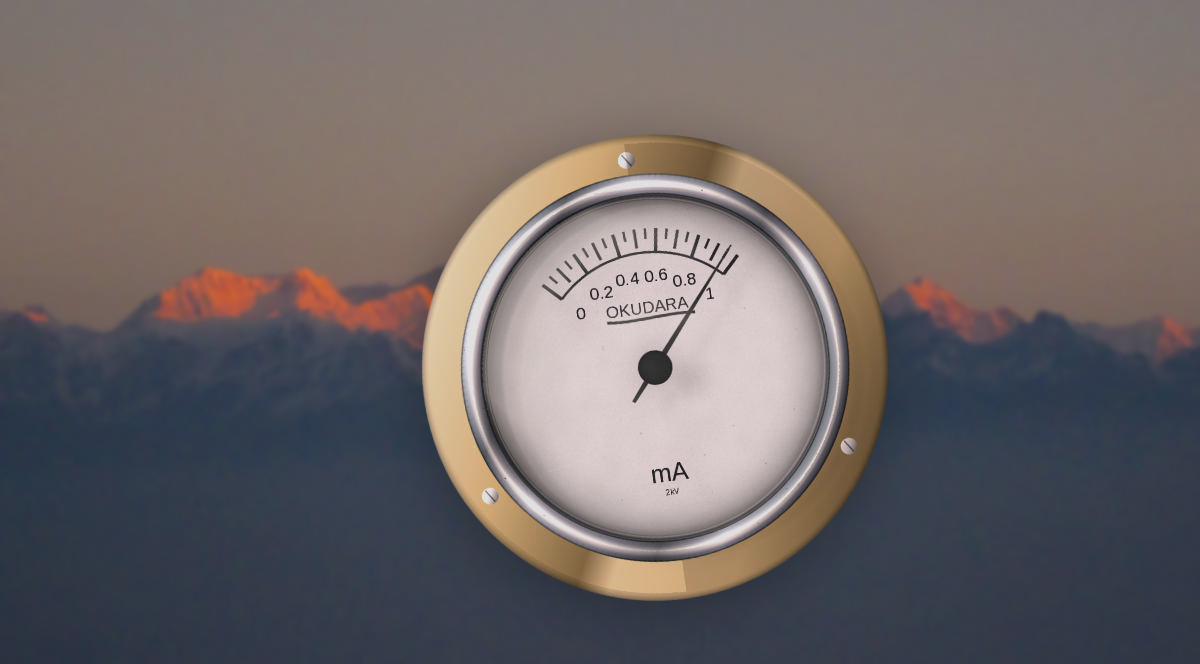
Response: {"value": 0.95, "unit": "mA"}
